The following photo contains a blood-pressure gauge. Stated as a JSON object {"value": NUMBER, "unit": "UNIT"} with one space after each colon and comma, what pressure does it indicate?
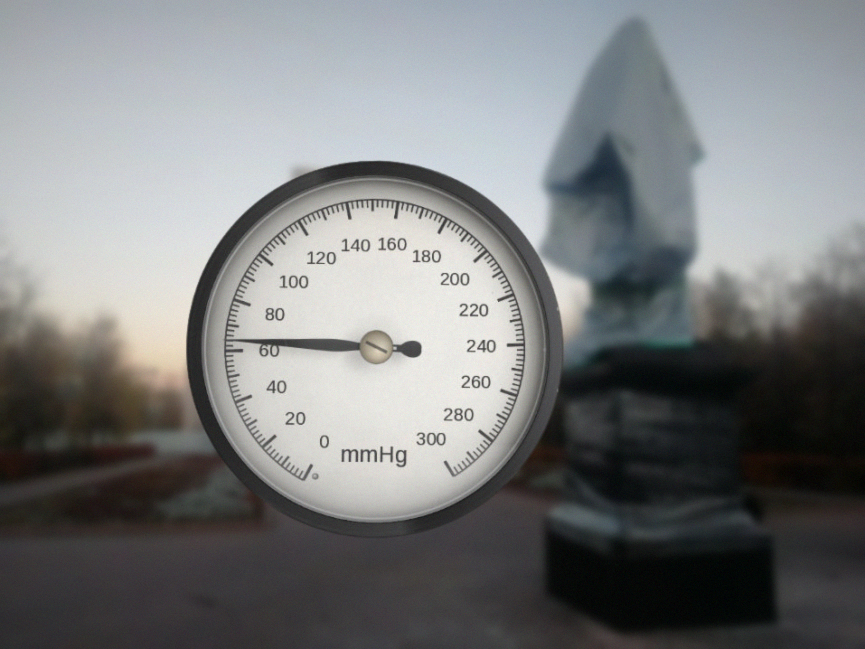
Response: {"value": 64, "unit": "mmHg"}
